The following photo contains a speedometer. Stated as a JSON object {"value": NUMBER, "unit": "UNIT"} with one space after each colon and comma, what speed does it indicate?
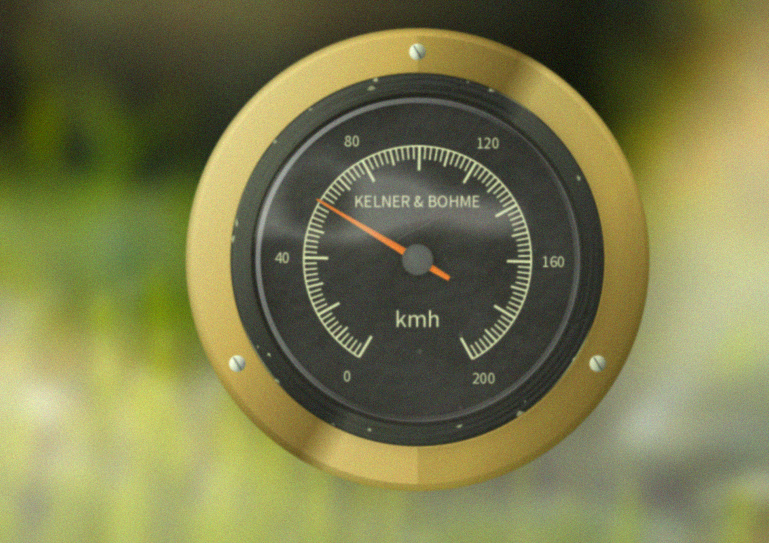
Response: {"value": 60, "unit": "km/h"}
